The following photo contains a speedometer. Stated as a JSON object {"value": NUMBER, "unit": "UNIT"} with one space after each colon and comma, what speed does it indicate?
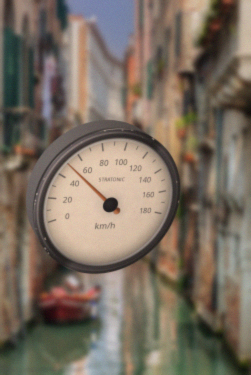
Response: {"value": 50, "unit": "km/h"}
